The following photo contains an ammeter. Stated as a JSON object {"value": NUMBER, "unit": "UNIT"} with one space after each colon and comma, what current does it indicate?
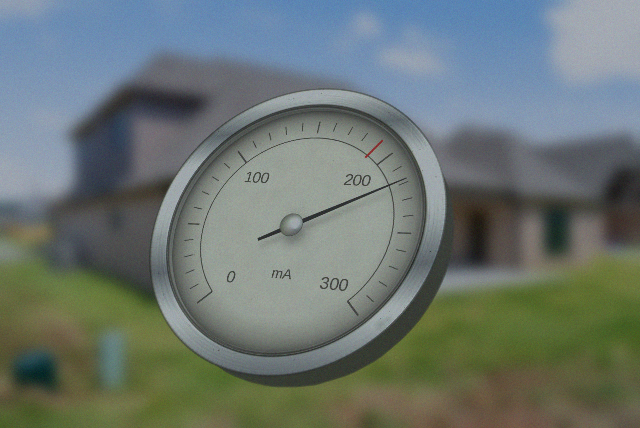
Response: {"value": 220, "unit": "mA"}
